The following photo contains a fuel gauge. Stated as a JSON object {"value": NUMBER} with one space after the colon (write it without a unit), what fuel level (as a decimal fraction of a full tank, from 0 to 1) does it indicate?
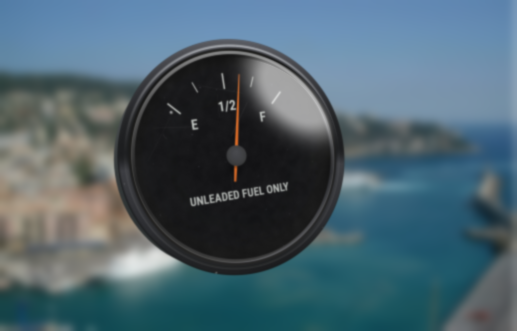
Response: {"value": 0.625}
